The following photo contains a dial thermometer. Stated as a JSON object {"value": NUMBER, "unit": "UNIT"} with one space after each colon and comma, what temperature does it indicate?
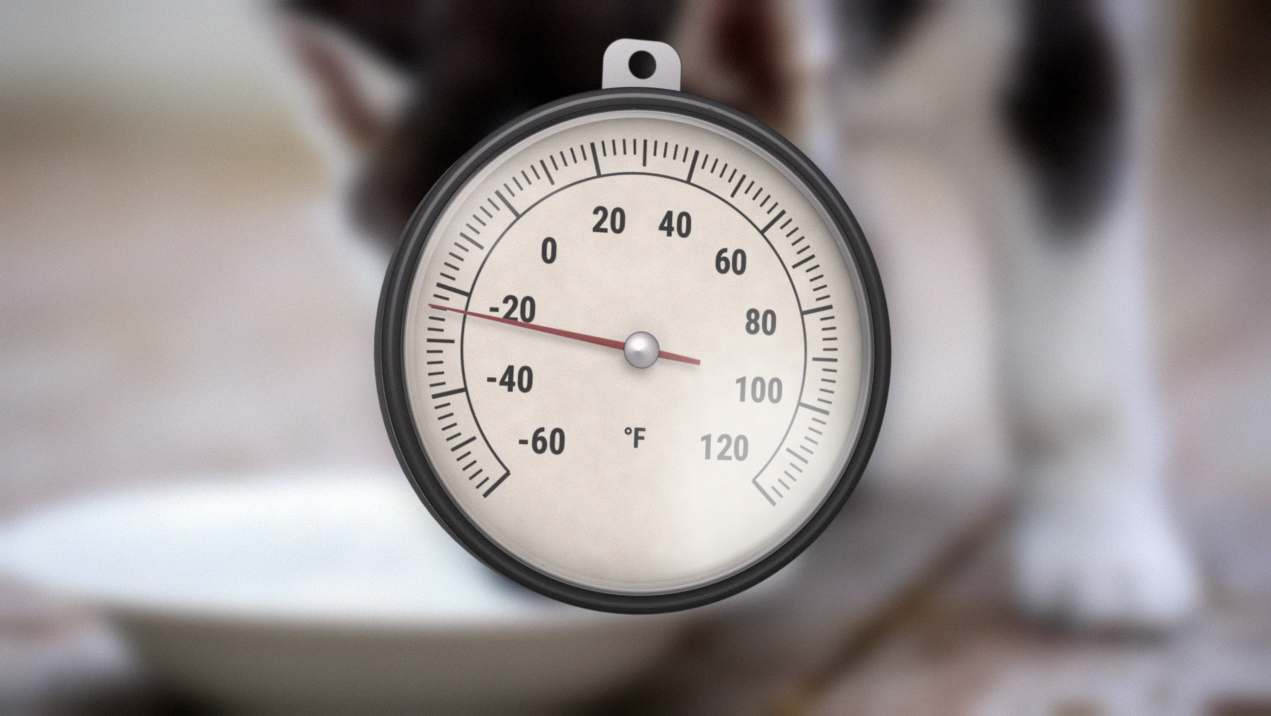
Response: {"value": -24, "unit": "°F"}
